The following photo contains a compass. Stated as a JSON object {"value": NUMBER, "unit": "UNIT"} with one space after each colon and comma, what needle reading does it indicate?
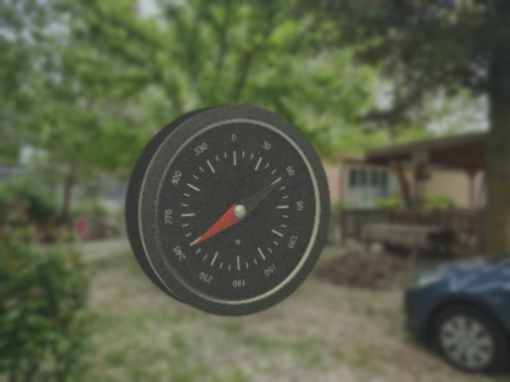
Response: {"value": 240, "unit": "°"}
